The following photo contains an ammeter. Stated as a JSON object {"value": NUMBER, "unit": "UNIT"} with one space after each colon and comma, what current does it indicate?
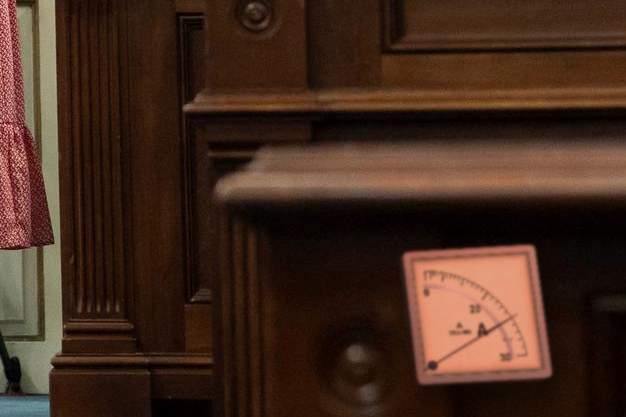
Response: {"value": 25, "unit": "A"}
